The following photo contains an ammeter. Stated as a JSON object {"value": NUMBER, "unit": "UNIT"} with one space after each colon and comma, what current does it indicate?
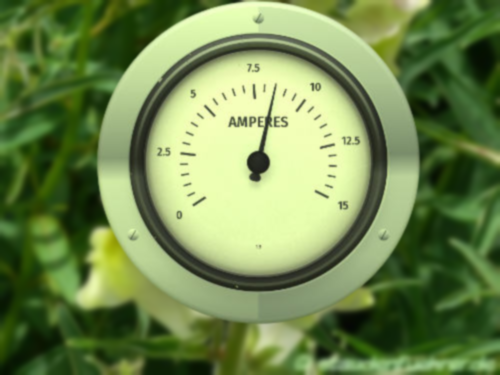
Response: {"value": 8.5, "unit": "A"}
